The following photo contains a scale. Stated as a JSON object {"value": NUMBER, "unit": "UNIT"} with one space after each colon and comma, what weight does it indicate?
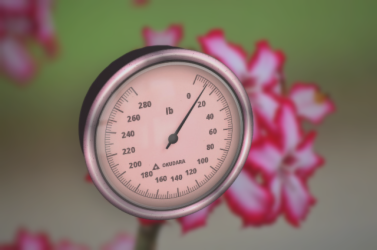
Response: {"value": 10, "unit": "lb"}
